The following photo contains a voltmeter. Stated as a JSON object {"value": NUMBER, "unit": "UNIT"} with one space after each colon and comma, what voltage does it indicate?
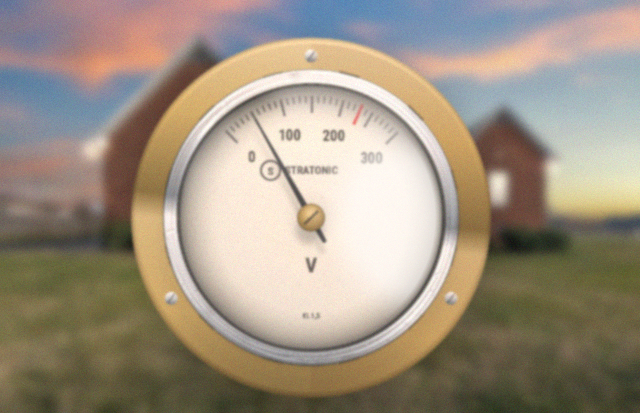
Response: {"value": 50, "unit": "V"}
